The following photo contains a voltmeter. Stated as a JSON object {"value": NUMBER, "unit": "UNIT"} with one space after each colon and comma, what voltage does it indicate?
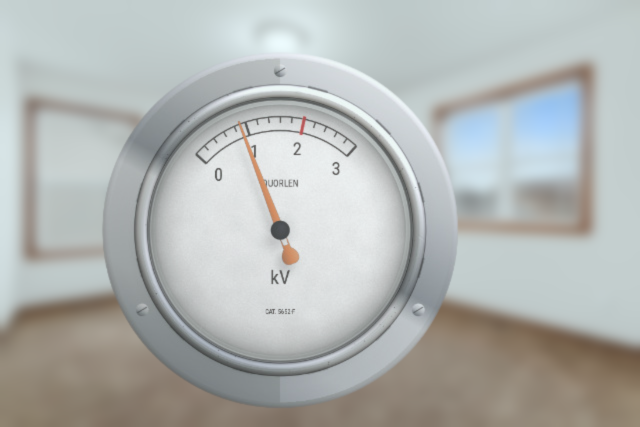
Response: {"value": 0.9, "unit": "kV"}
